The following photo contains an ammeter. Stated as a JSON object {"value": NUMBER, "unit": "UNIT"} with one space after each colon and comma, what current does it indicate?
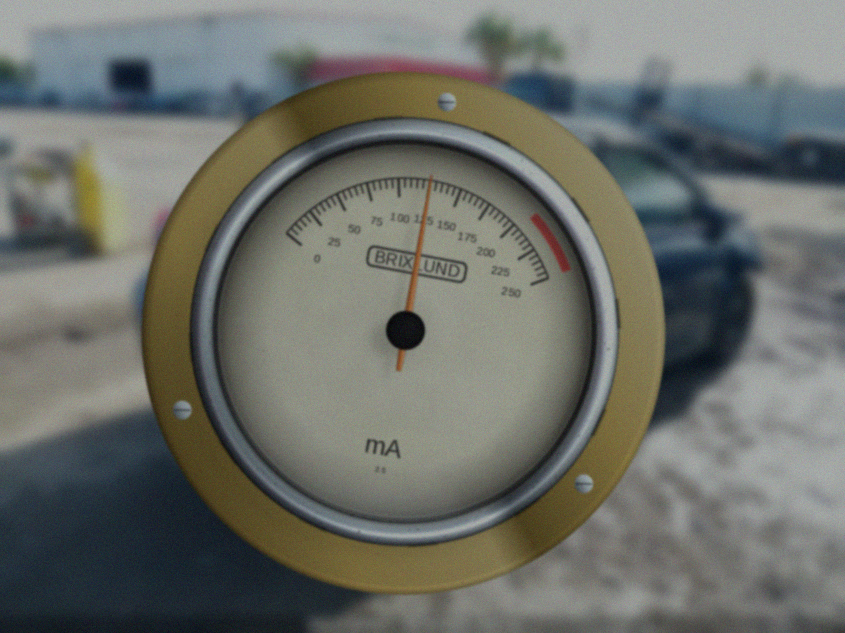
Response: {"value": 125, "unit": "mA"}
